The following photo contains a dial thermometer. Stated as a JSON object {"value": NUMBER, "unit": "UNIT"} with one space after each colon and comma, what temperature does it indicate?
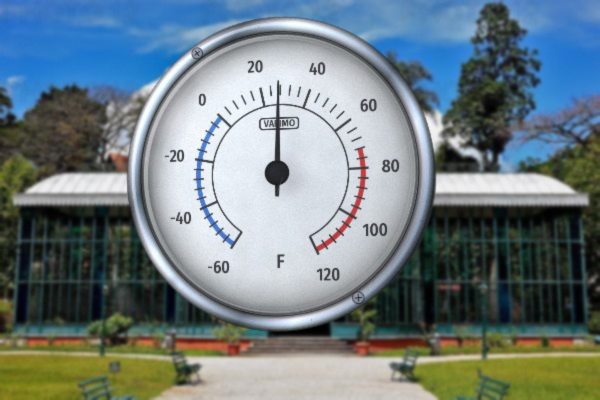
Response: {"value": 28, "unit": "°F"}
